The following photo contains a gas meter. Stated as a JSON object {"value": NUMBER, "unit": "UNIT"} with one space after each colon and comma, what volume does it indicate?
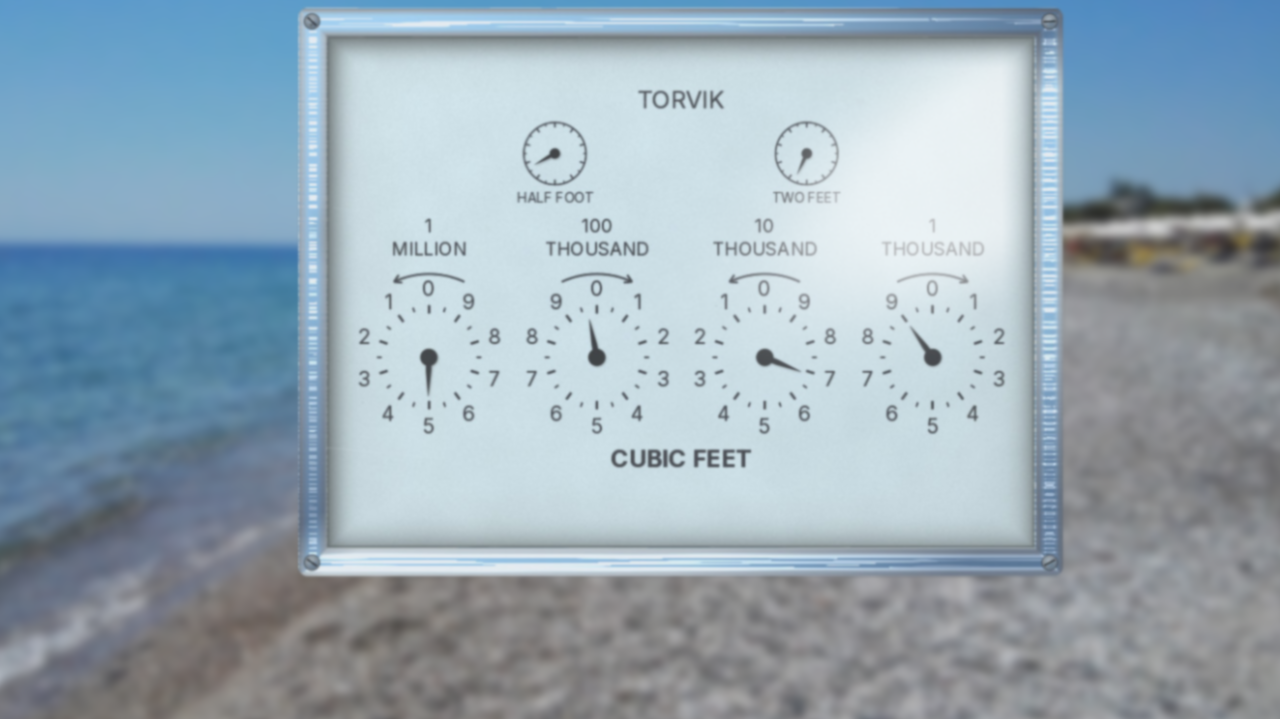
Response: {"value": 496900, "unit": "ft³"}
